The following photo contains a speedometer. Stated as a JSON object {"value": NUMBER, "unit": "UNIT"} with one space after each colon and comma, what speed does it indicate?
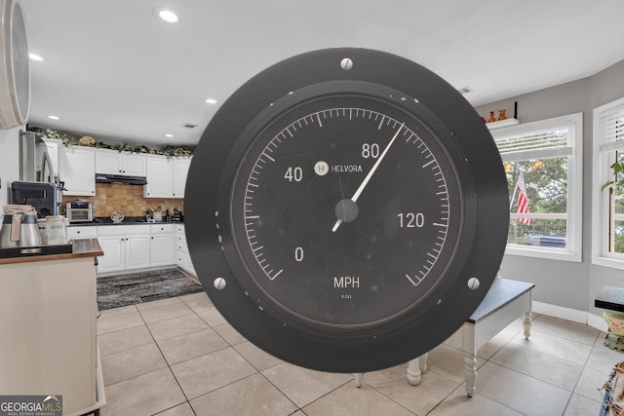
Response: {"value": 86, "unit": "mph"}
